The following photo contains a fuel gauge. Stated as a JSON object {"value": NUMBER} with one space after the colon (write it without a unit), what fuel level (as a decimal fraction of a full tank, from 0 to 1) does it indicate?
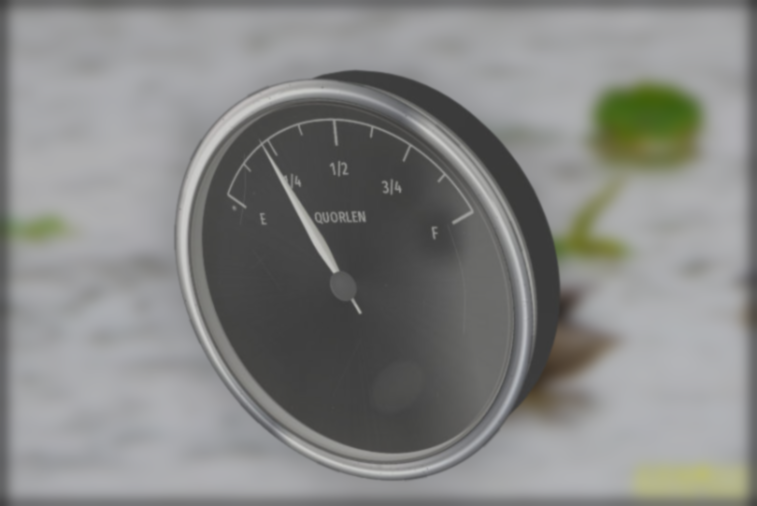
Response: {"value": 0.25}
